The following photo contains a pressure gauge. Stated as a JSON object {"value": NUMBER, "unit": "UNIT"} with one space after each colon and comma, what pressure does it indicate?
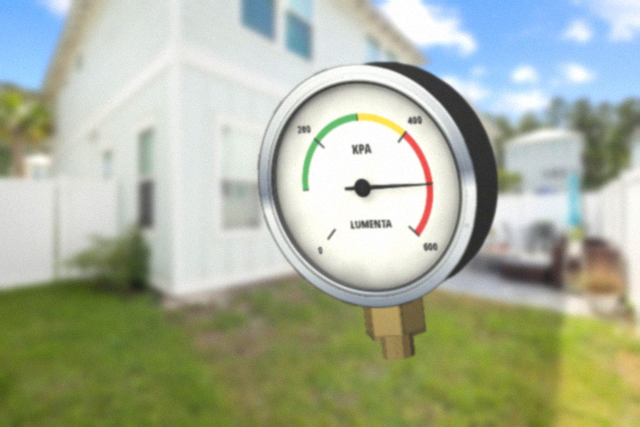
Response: {"value": 500, "unit": "kPa"}
